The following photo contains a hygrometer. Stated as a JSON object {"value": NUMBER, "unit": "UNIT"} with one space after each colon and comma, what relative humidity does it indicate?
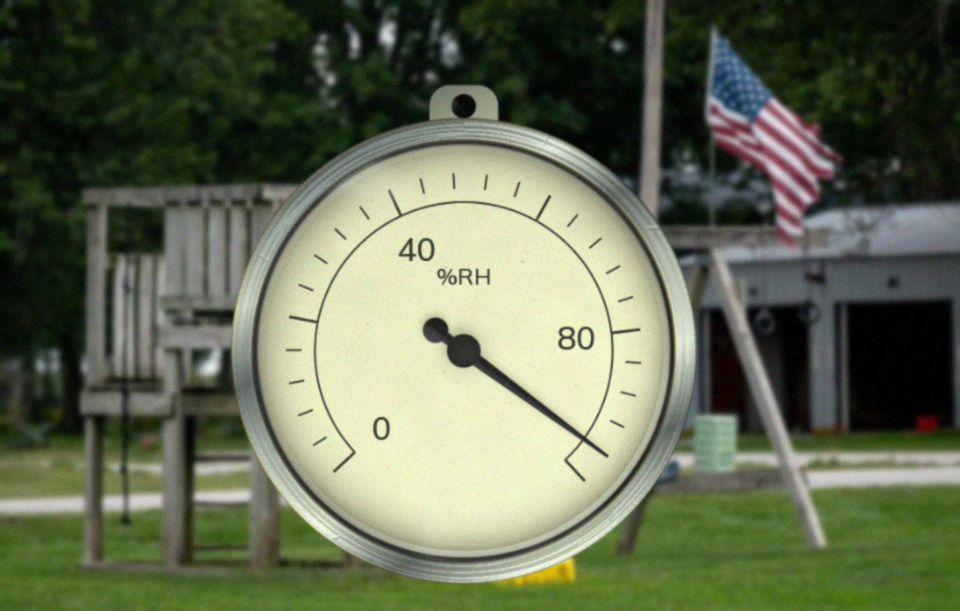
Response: {"value": 96, "unit": "%"}
